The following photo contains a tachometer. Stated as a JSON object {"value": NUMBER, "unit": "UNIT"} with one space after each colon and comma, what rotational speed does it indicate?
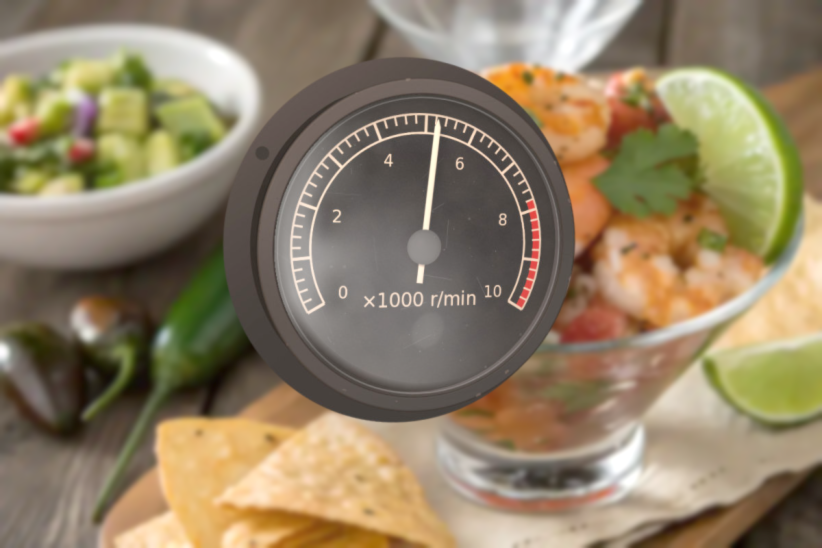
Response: {"value": 5200, "unit": "rpm"}
